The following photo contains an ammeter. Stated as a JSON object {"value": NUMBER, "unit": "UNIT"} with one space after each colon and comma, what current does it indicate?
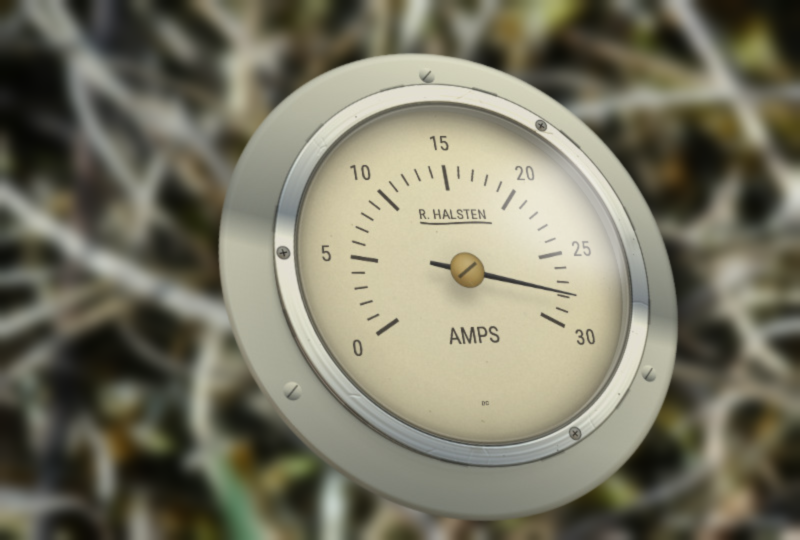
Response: {"value": 28, "unit": "A"}
